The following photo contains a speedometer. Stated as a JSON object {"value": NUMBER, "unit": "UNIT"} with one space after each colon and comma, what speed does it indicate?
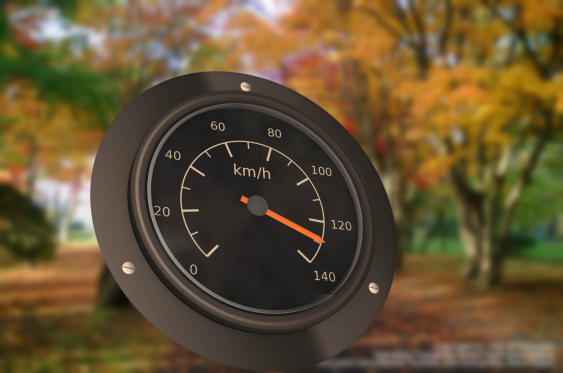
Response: {"value": 130, "unit": "km/h"}
